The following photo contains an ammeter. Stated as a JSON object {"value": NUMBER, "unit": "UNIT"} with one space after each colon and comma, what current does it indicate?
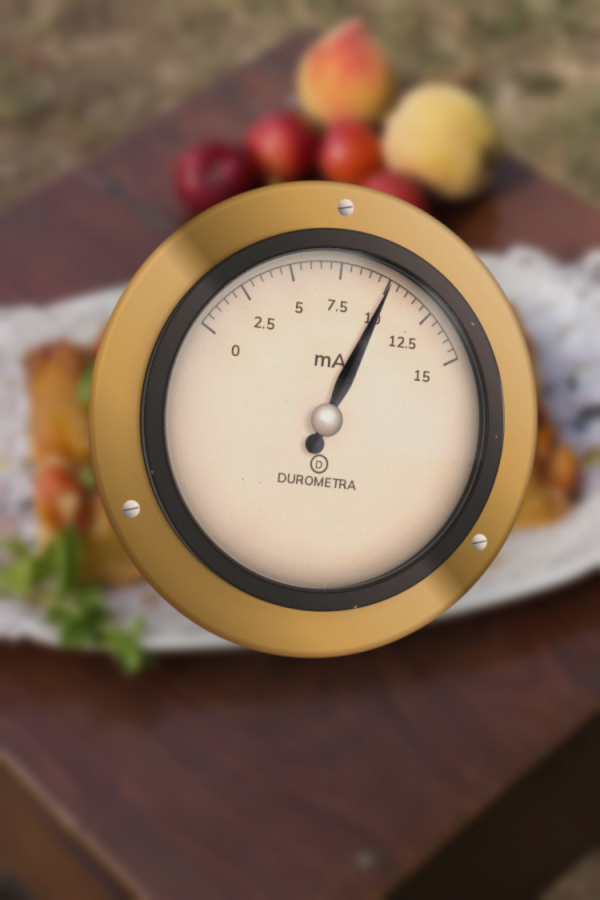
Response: {"value": 10, "unit": "mA"}
